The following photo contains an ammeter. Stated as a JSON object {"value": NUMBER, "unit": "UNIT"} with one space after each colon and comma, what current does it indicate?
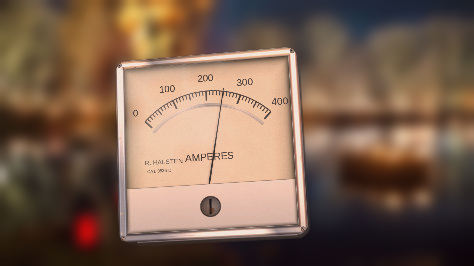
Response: {"value": 250, "unit": "A"}
